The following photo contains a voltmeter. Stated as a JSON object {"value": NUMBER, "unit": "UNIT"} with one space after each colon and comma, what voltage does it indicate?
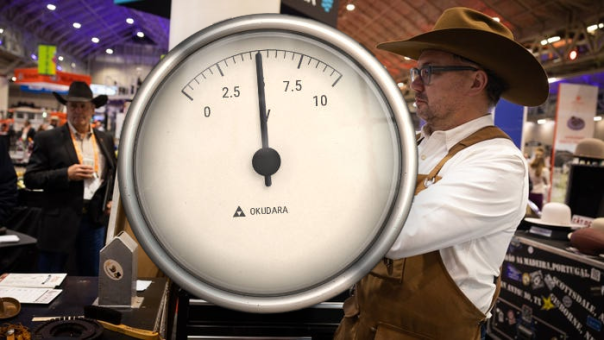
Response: {"value": 5, "unit": "V"}
